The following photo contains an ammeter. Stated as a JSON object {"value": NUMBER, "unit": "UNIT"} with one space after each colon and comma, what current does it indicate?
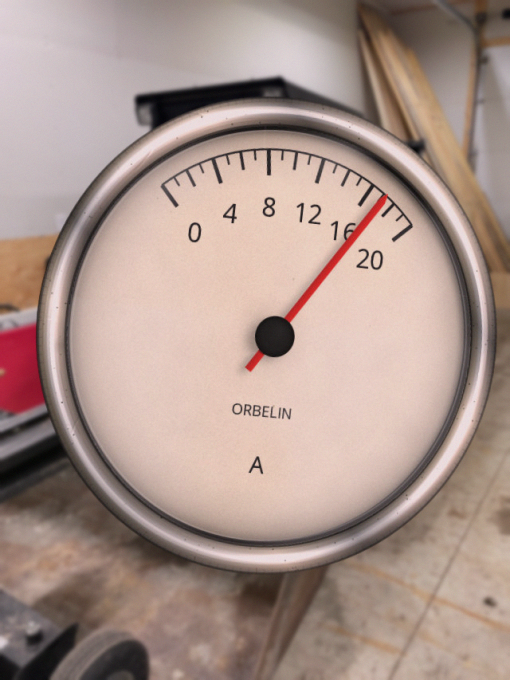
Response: {"value": 17, "unit": "A"}
